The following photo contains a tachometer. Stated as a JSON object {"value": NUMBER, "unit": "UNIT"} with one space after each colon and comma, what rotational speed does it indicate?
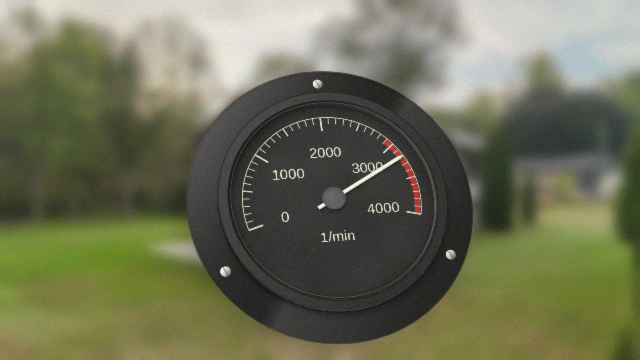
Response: {"value": 3200, "unit": "rpm"}
